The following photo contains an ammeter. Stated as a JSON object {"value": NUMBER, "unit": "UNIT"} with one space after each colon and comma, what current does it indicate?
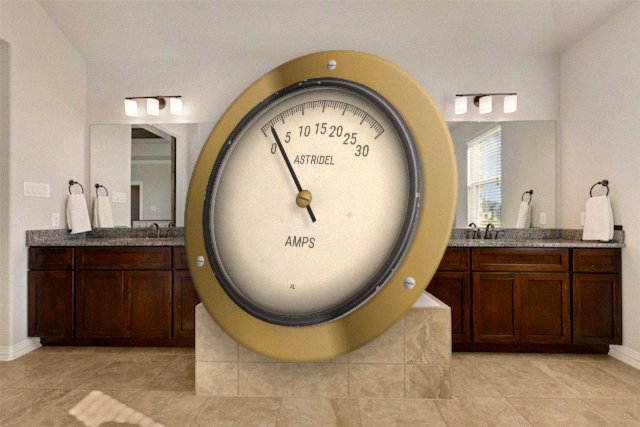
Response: {"value": 2.5, "unit": "A"}
